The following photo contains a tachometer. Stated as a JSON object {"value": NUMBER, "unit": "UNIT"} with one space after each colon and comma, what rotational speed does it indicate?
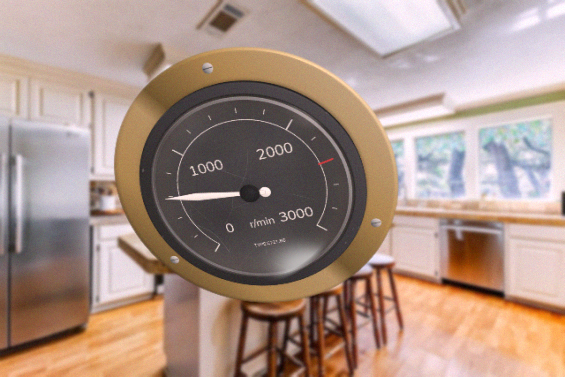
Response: {"value": 600, "unit": "rpm"}
